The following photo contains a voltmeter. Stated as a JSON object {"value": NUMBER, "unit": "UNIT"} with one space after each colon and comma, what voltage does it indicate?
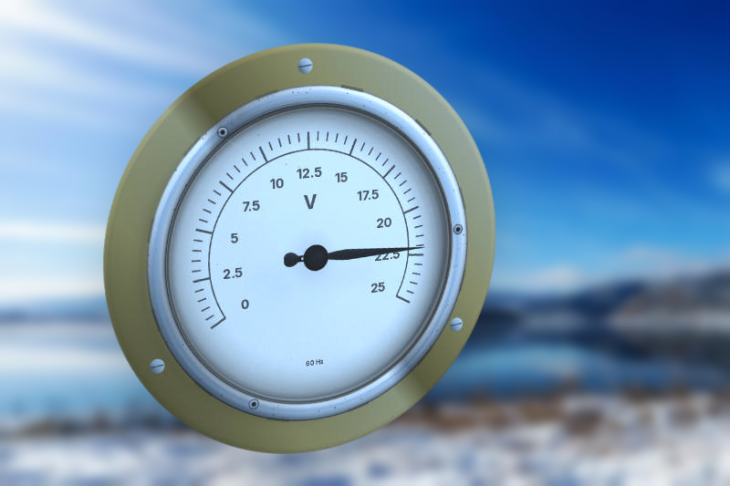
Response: {"value": 22, "unit": "V"}
